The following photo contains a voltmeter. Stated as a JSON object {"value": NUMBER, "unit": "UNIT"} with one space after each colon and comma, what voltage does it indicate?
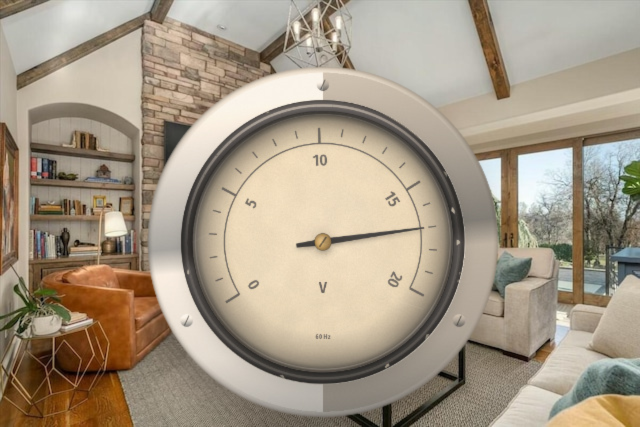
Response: {"value": 17, "unit": "V"}
